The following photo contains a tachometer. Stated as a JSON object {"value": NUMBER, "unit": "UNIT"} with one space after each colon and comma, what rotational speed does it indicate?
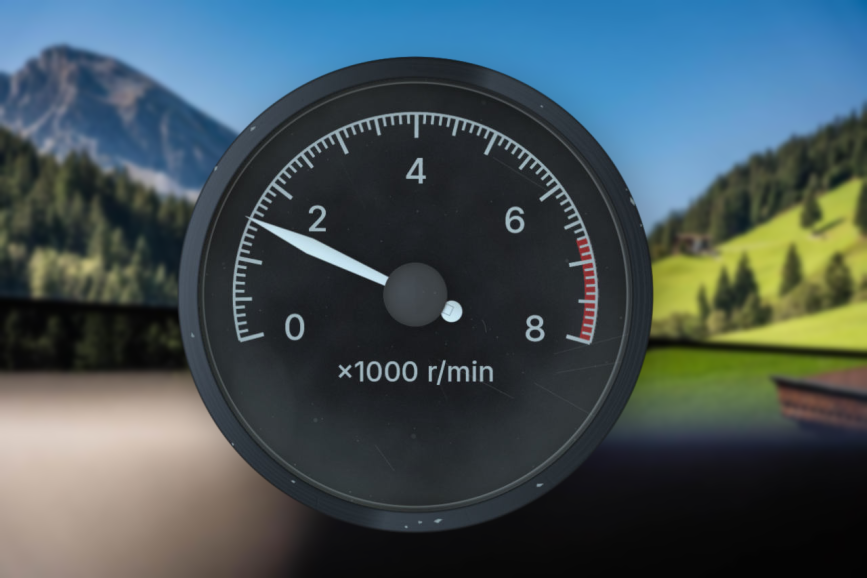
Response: {"value": 1500, "unit": "rpm"}
